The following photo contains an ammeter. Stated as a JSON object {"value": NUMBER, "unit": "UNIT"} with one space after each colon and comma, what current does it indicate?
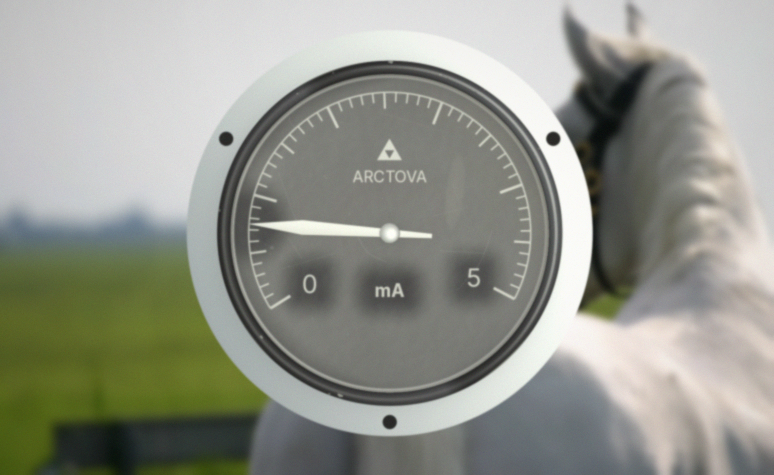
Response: {"value": 0.75, "unit": "mA"}
